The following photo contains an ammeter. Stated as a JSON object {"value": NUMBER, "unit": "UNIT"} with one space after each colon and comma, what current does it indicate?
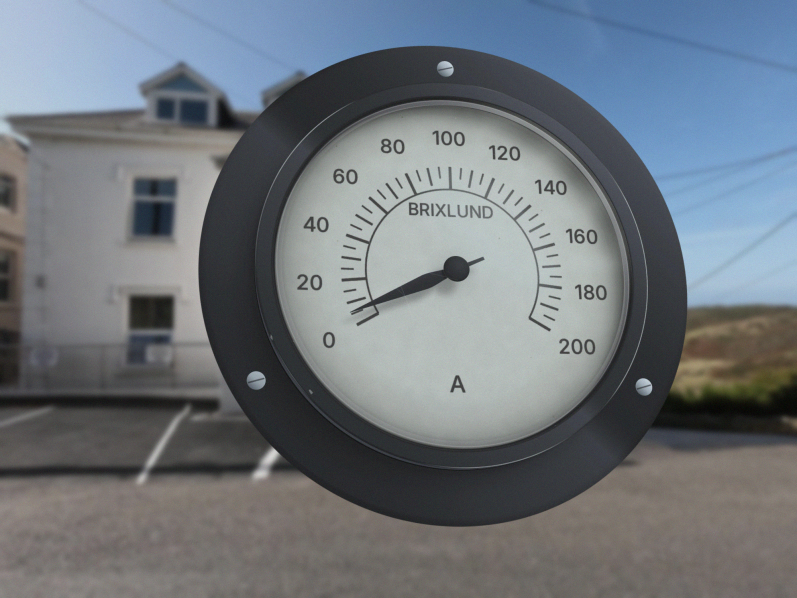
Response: {"value": 5, "unit": "A"}
